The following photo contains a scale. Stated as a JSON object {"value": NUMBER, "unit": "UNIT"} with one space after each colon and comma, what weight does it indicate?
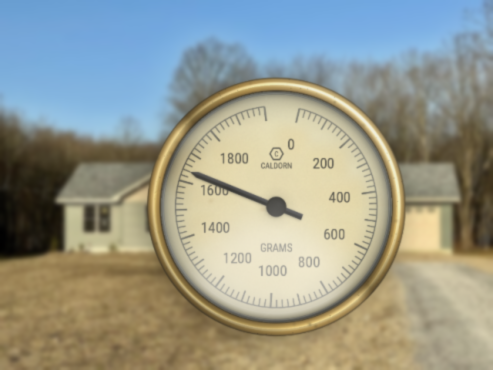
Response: {"value": 1640, "unit": "g"}
